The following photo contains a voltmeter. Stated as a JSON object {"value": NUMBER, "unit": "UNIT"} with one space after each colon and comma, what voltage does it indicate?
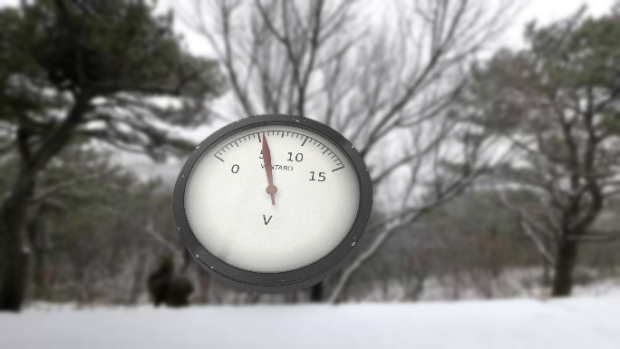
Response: {"value": 5.5, "unit": "V"}
